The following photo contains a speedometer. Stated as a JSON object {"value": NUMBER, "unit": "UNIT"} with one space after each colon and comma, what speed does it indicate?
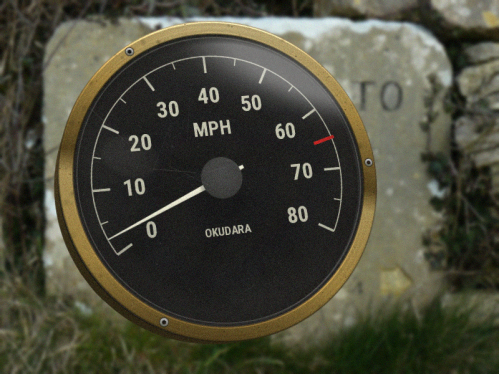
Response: {"value": 2.5, "unit": "mph"}
